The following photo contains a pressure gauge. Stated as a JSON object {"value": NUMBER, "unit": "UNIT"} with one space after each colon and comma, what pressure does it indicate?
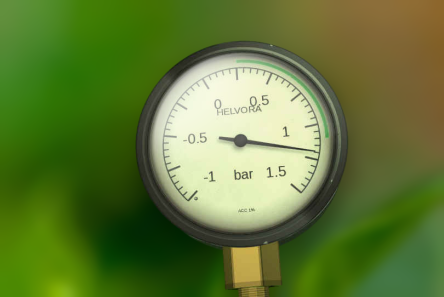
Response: {"value": 1.2, "unit": "bar"}
